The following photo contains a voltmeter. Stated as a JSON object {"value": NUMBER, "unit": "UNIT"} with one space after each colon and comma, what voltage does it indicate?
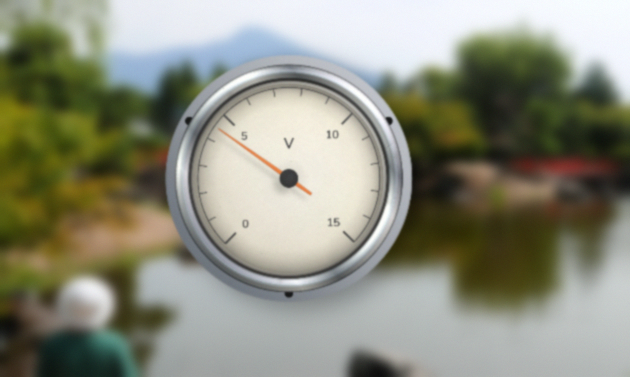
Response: {"value": 4.5, "unit": "V"}
